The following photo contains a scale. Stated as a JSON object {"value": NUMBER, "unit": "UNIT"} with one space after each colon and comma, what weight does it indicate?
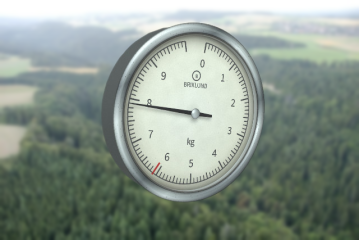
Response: {"value": 7.9, "unit": "kg"}
